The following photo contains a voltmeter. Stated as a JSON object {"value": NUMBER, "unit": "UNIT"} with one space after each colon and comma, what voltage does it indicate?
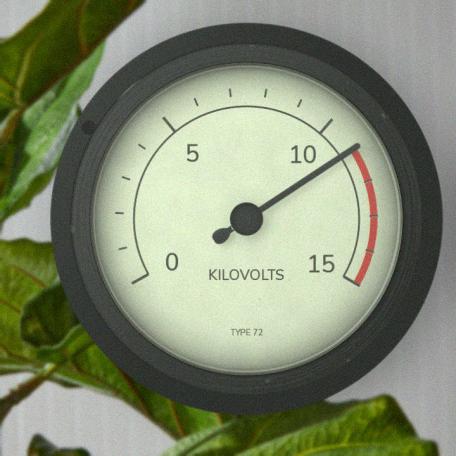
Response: {"value": 11, "unit": "kV"}
